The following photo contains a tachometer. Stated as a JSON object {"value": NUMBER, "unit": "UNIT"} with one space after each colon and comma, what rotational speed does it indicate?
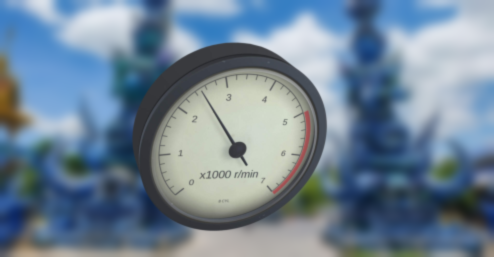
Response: {"value": 2500, "unit": "rpm"}
